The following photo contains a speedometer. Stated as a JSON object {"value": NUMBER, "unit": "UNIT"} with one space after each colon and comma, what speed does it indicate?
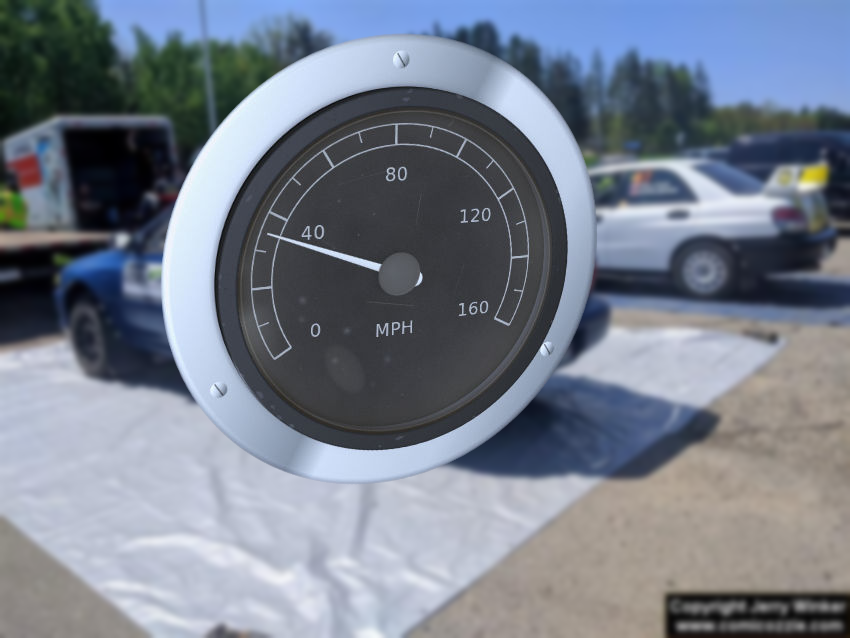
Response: {"value": 35, "unit": "mph"}
